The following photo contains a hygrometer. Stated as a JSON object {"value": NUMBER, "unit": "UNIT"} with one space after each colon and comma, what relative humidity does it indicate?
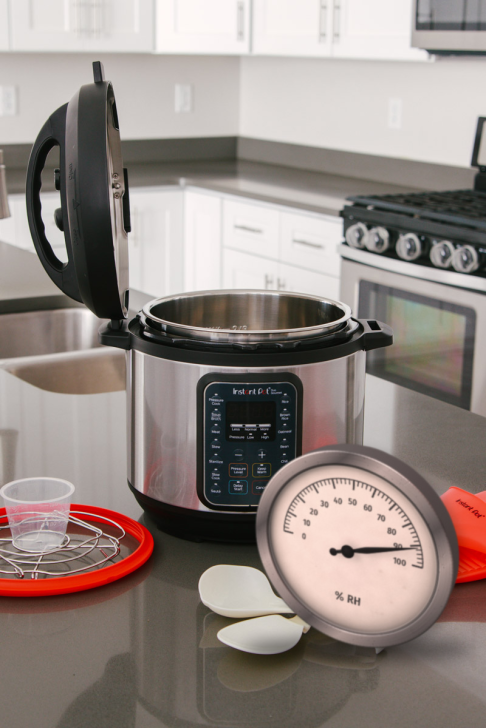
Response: {"value": 90, "unit": "%"}
